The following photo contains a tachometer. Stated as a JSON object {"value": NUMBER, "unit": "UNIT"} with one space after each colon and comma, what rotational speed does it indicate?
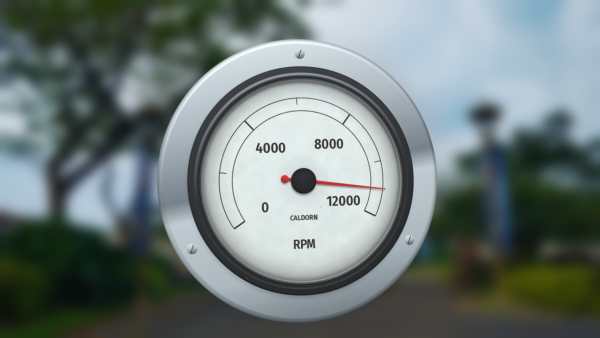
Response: {"value": 11000, "unit": "rpm"}
